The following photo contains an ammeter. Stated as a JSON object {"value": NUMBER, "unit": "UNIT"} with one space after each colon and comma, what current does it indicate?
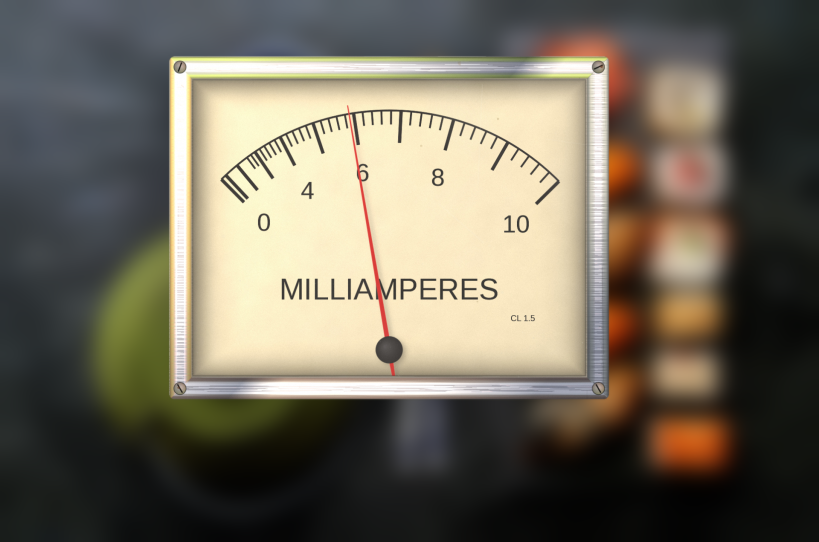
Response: {"value": 5.9, "unit": "mA"}
